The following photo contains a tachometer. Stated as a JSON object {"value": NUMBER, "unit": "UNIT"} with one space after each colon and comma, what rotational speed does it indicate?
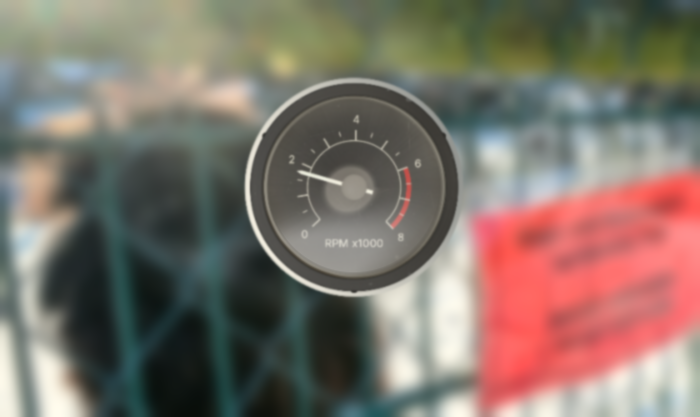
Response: {"value": 1750, "unit": "rpm"}
